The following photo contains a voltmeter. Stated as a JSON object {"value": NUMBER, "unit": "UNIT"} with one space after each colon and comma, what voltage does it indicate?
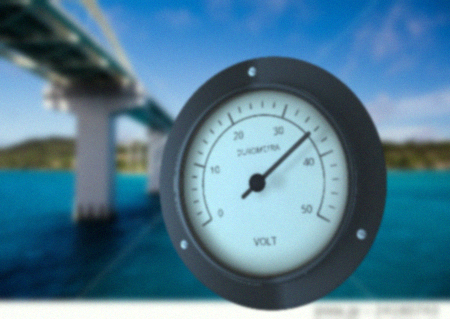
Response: {"value": 36, "unit": "V"}
